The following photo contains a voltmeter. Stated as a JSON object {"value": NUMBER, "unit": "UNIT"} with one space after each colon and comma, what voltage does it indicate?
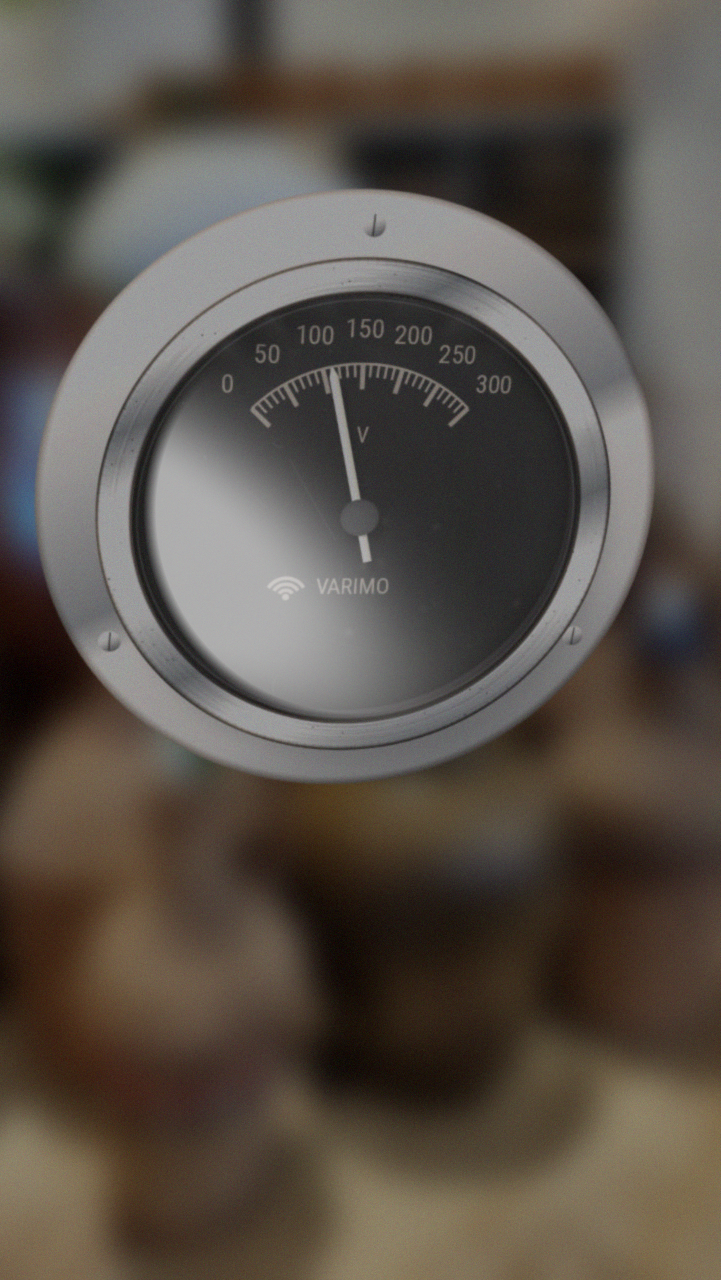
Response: {"value": 110, "unit": "V"}
